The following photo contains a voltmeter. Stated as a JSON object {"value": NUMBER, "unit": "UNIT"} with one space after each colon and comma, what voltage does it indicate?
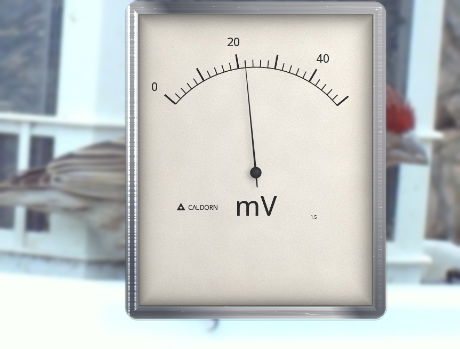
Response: {"value": 22, "unit": "mV"}
